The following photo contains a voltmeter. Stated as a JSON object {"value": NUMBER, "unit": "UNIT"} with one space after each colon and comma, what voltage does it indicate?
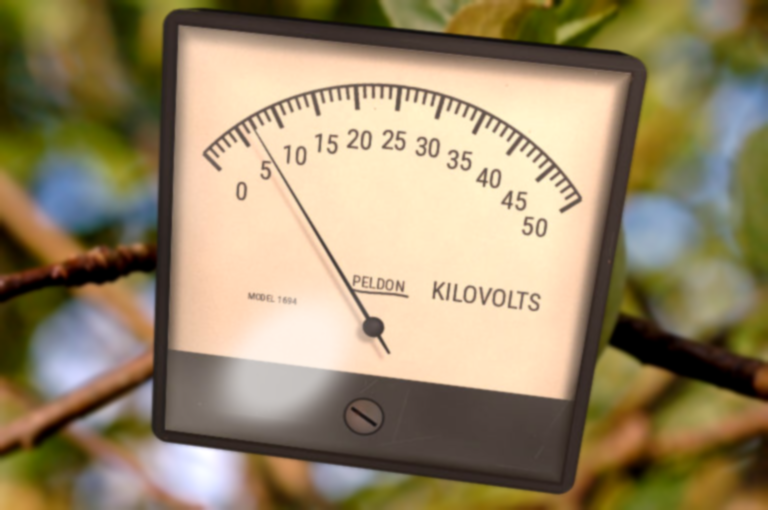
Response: {"value": 7, "unit": "kV"}
